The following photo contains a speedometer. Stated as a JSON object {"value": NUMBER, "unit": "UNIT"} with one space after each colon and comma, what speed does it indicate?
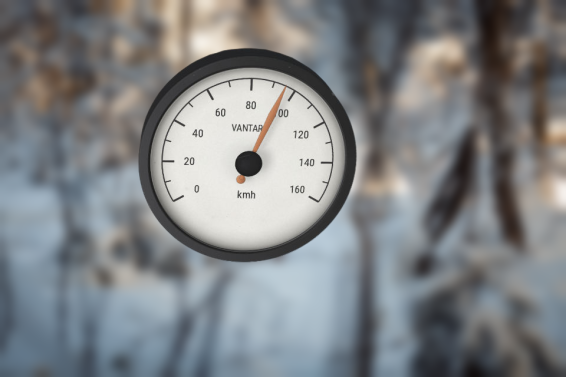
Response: {"value": 95, "unit": "km/h"}
